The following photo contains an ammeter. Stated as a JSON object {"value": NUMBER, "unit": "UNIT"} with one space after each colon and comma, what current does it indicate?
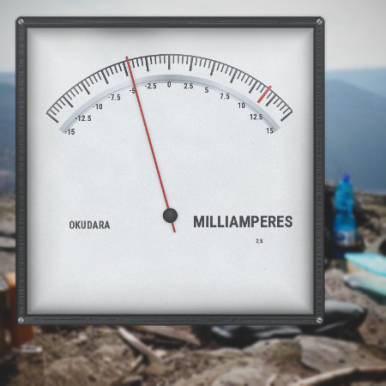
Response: {"value": -4.5, "unit": "mA"}
